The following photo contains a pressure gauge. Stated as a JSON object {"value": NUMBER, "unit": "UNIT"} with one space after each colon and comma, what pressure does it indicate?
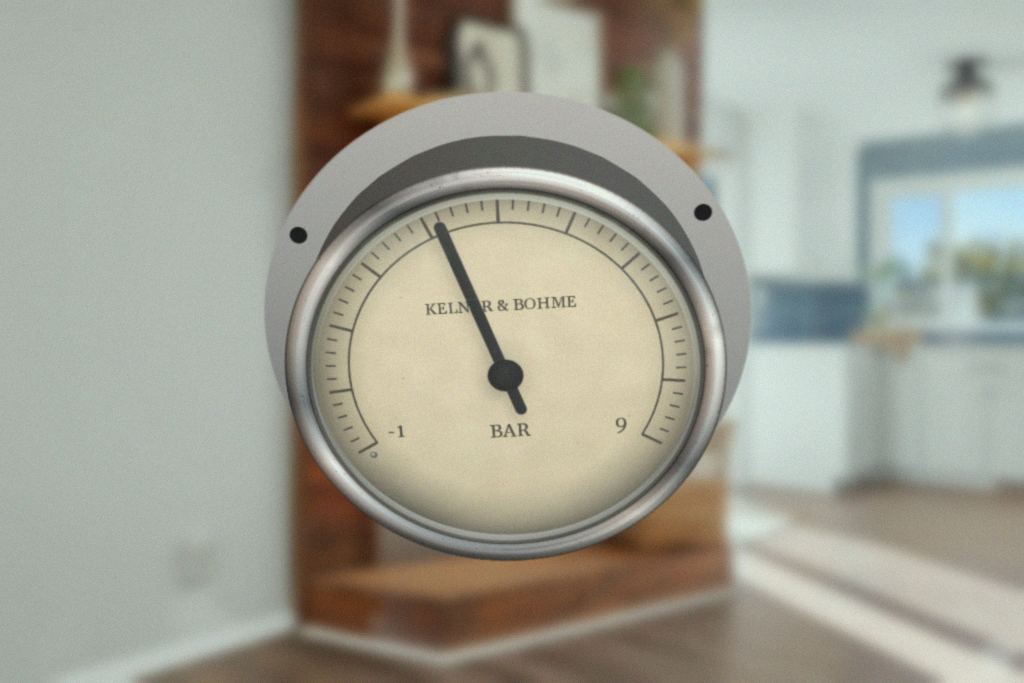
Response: {"value": 3.2, "unit": "bar"}
